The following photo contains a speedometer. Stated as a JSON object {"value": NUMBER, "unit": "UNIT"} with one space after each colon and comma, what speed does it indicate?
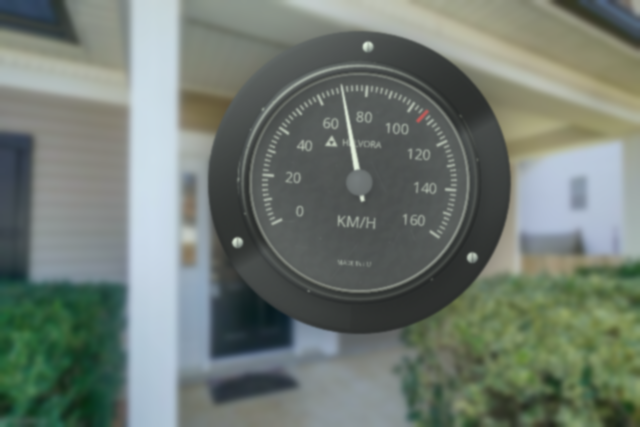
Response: {"value": 70, "unit": "km/h"}
